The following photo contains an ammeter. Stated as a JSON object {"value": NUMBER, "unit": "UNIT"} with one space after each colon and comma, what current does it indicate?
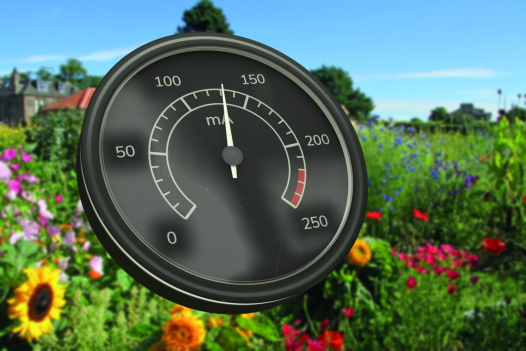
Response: {"value": 130, "unit": "mA"}
